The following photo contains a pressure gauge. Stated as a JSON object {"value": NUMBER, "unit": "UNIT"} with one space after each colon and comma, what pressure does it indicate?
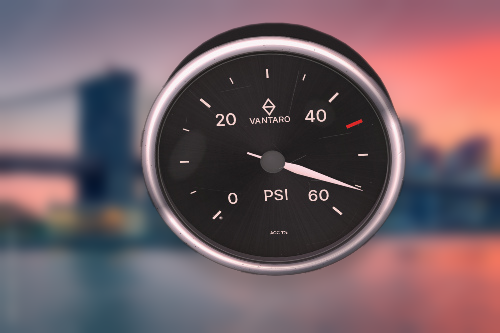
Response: {"value": 55, "unit": "psi"}
